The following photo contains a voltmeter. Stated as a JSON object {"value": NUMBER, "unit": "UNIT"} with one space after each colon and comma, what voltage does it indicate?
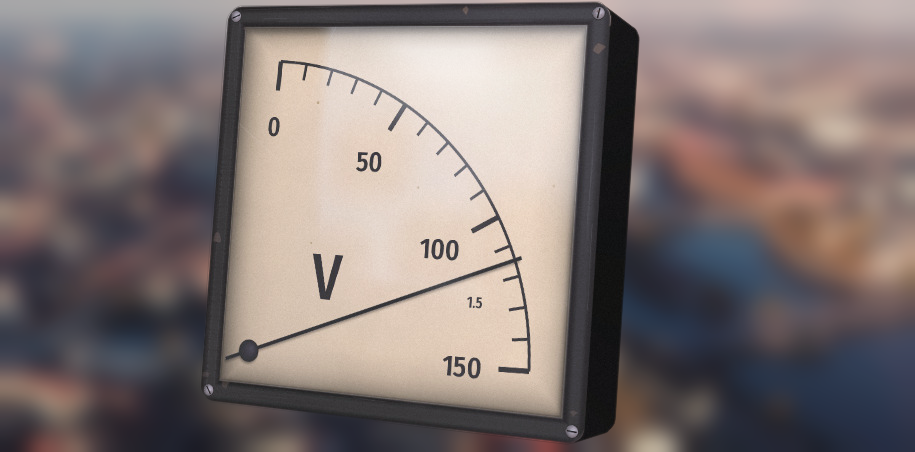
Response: {"value": 115, "unit": "V"}
